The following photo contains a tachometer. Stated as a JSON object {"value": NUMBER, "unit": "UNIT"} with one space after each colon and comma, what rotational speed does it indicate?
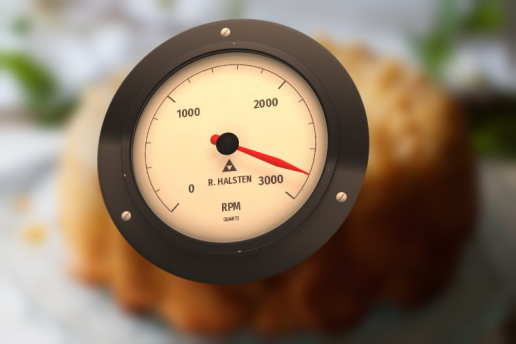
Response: {"value": 2800, "unit": "rpm"}
